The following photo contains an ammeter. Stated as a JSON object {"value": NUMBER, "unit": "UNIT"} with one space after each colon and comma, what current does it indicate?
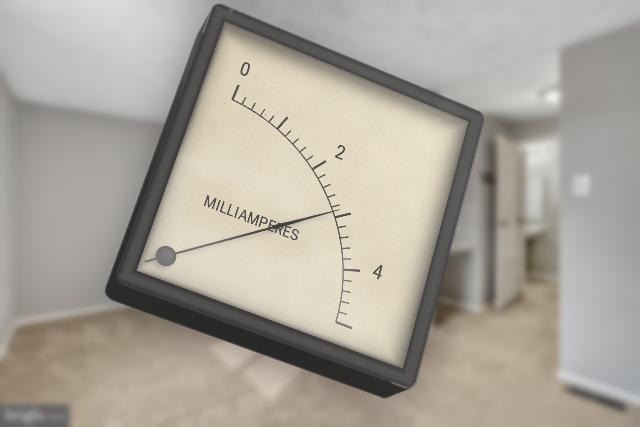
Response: {"value": 2.9, "unit": "mA"}
